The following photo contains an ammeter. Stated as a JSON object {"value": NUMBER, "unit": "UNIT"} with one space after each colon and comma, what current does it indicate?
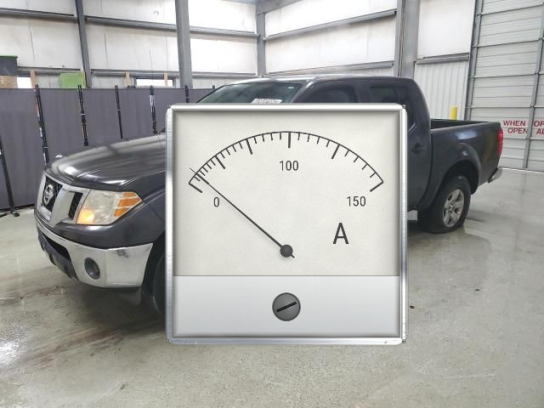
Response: {"value": 25, "unit": "A"}
